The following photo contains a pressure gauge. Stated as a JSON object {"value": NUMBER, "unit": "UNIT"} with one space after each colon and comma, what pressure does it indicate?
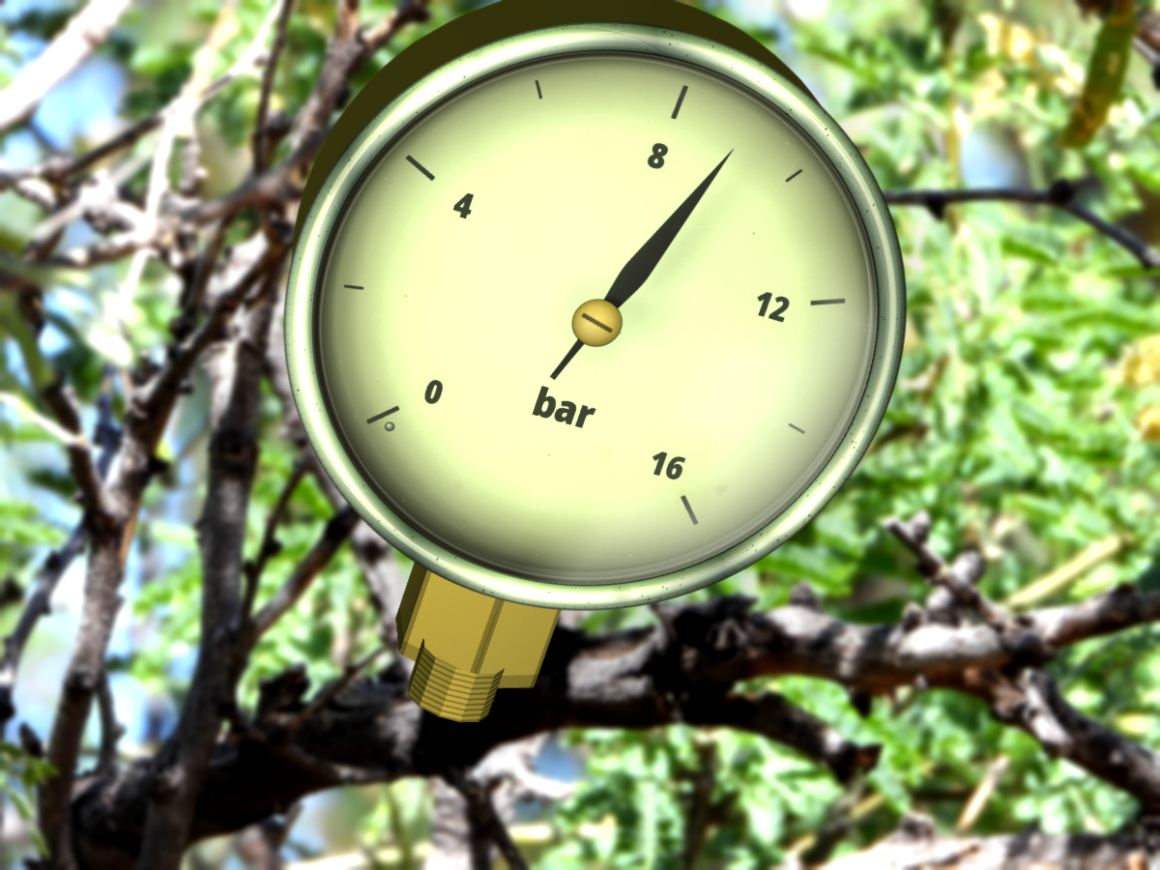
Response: {"value": 9, "unit": "bar"}
